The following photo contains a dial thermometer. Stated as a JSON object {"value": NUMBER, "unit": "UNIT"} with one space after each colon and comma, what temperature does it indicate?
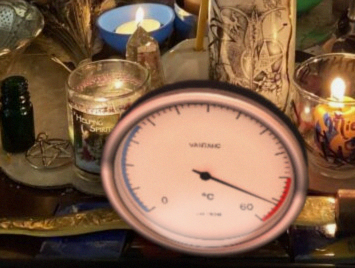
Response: {"value": 55, "unit": "°C"}
